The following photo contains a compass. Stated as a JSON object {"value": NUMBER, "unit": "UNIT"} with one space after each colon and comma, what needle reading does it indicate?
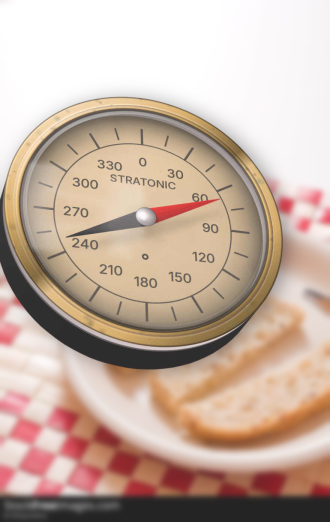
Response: {"value": 67.5, "unit": "°"}
